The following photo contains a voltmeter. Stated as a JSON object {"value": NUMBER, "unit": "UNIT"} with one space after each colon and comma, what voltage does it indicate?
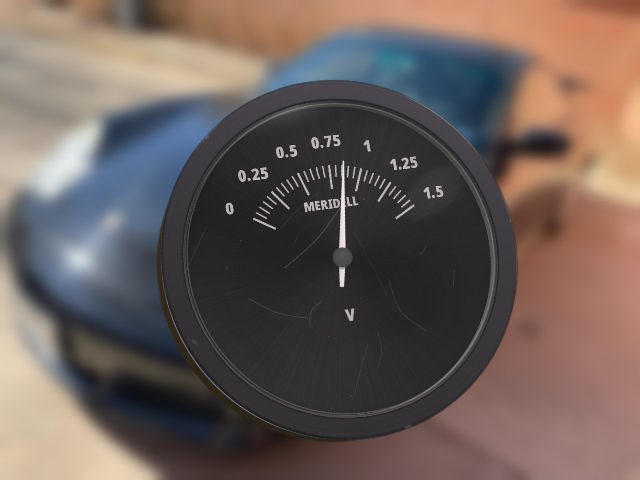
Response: {"value": 0.85, "unit": "V"}
